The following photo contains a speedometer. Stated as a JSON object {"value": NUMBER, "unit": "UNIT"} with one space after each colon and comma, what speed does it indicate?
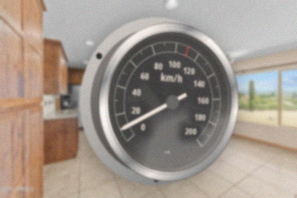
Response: {"value": 10, "unit": "km/h"}
